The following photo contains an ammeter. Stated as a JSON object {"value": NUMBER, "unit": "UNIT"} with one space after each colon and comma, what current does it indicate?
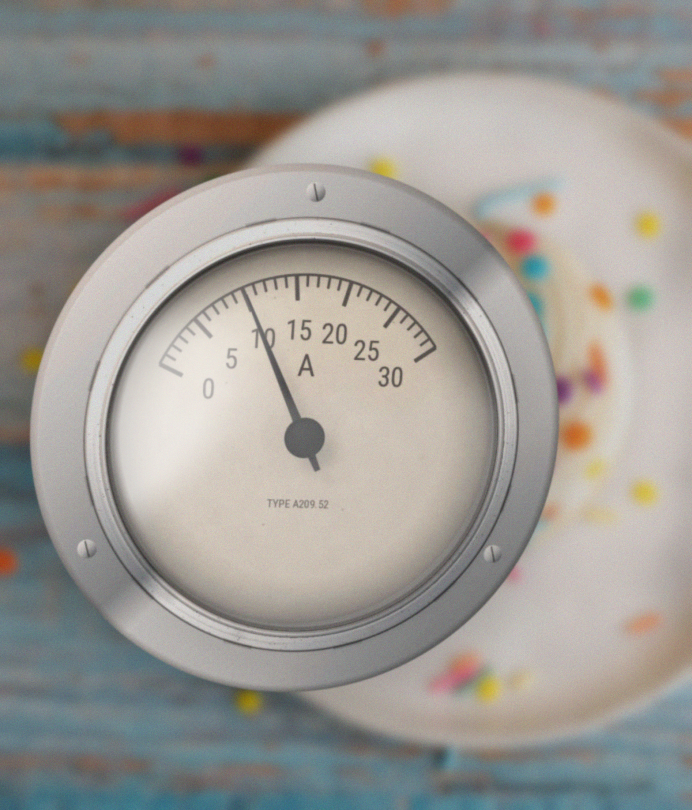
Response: {"value": 10, "unit": "A"}
